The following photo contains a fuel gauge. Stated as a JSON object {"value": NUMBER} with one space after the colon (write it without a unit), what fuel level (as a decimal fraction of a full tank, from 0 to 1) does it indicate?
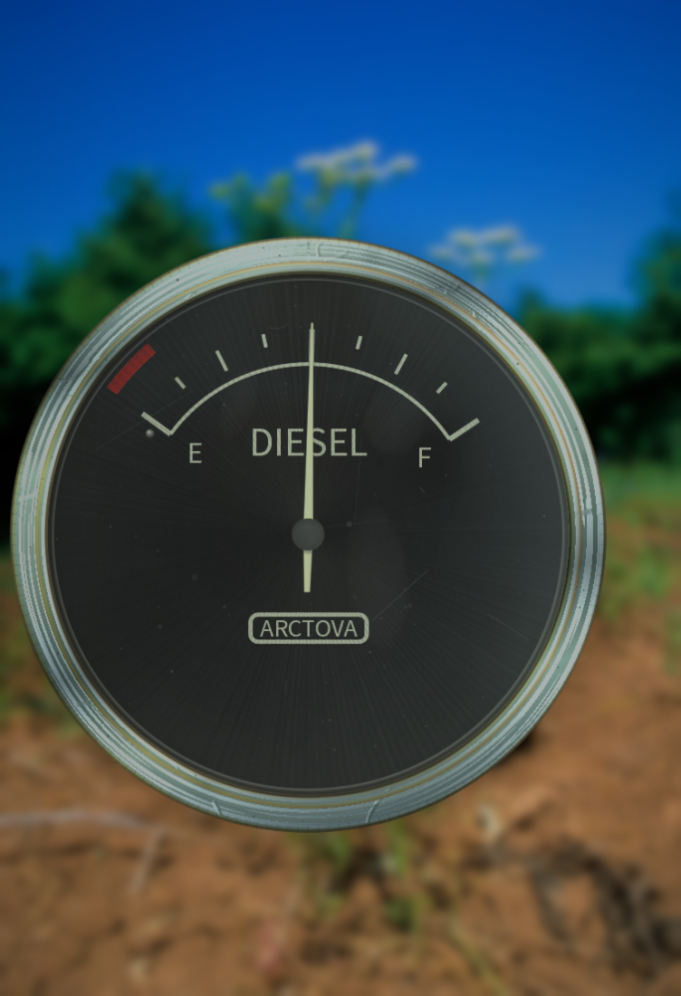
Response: {"value": 0.5}
